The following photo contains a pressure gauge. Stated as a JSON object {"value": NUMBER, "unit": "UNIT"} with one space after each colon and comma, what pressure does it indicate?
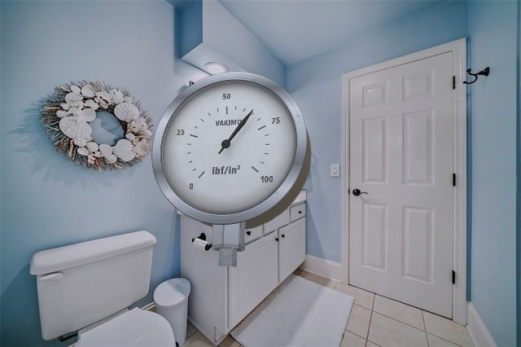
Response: {"value": 65, "unit": "psi"}
